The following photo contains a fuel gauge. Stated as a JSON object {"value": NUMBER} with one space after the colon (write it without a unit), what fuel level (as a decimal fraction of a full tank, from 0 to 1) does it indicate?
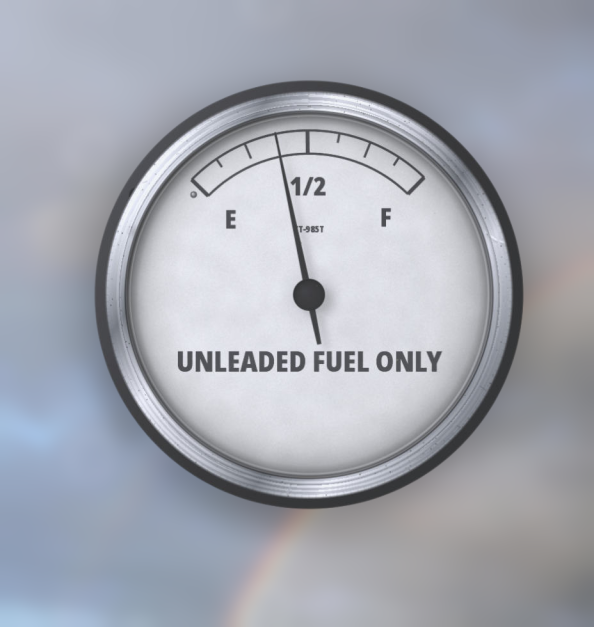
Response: {"value": 0.375}
